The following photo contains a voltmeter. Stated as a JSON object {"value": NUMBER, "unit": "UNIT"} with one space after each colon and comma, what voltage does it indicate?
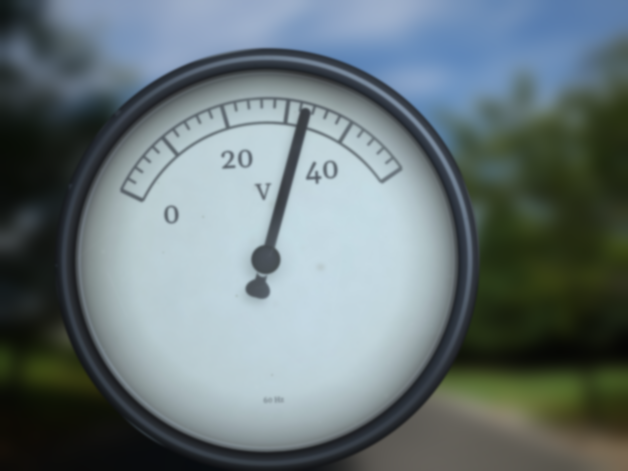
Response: {"value": 33, "unit": "V"}
